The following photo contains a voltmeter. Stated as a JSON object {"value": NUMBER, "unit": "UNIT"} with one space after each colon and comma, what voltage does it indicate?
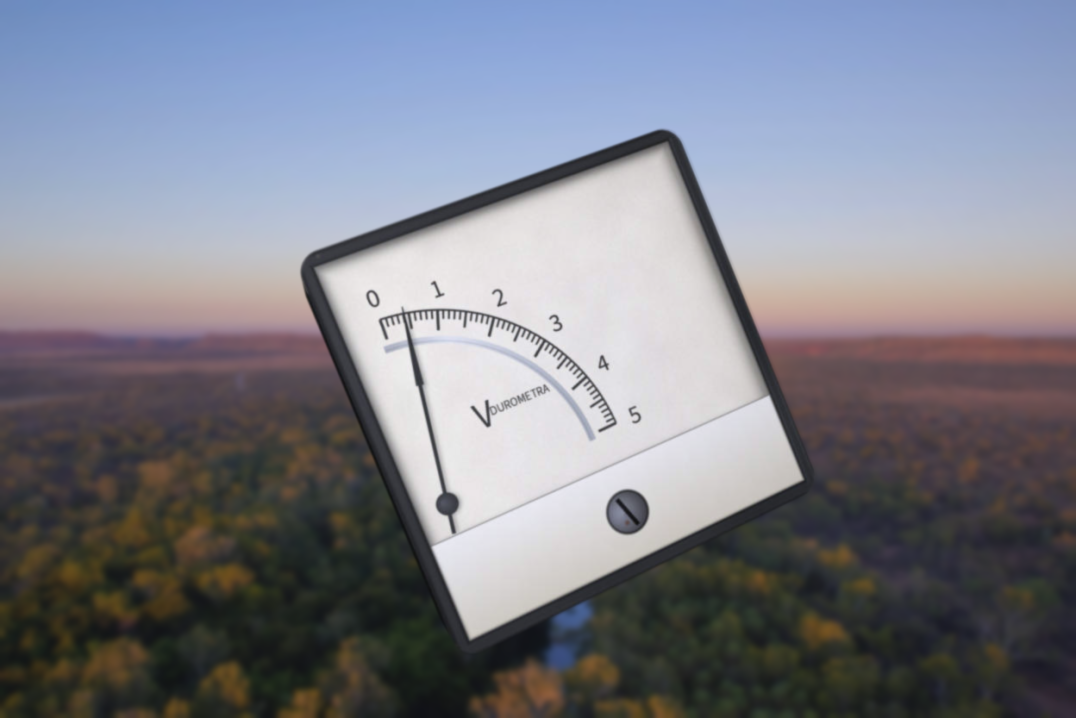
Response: {"value": 0.4, "unit": "V"}
